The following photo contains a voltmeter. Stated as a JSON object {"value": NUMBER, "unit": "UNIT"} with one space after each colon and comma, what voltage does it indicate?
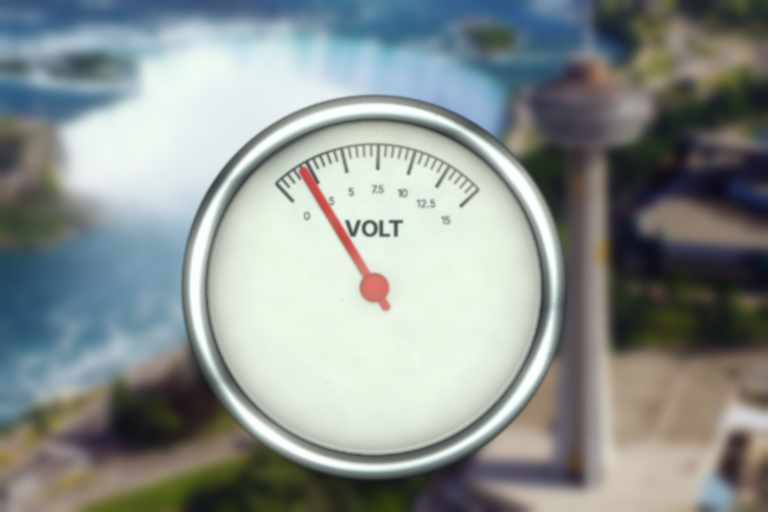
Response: {"value": 2, "unit": "V"}
